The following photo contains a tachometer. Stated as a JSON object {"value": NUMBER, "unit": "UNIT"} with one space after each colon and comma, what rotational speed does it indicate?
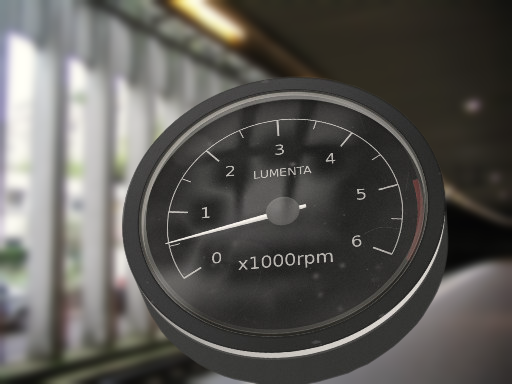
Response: {"value": 500, "unit": "rpm"}
